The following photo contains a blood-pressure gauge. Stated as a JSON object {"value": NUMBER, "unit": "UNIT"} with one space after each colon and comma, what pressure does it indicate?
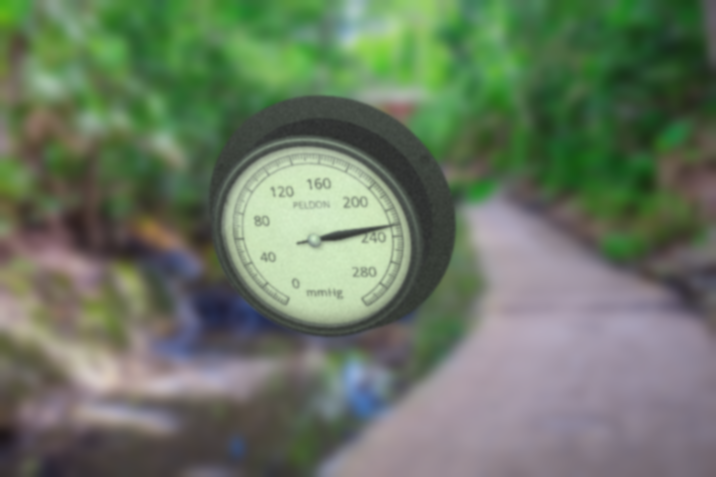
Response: {"value": 230, "unit": "mmHg"}
